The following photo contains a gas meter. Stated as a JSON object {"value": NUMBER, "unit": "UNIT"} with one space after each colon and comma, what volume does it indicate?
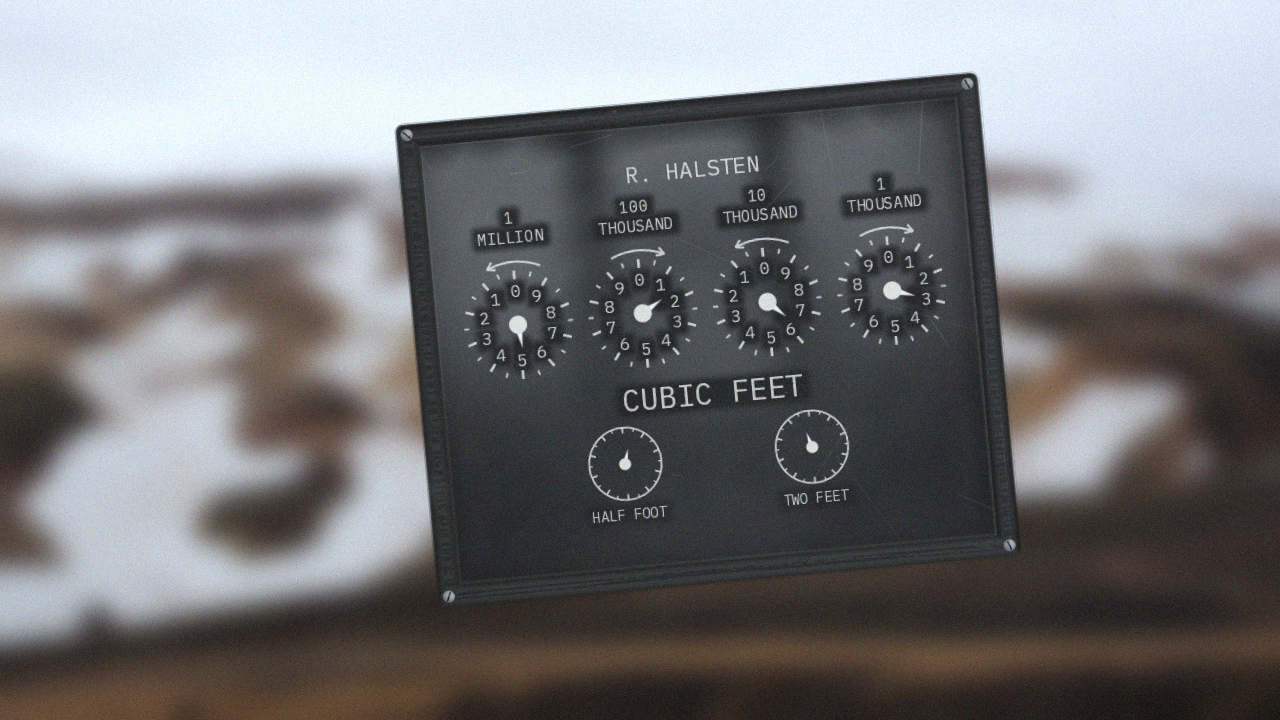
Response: {"value": 516300, "unit": "ft³"}
